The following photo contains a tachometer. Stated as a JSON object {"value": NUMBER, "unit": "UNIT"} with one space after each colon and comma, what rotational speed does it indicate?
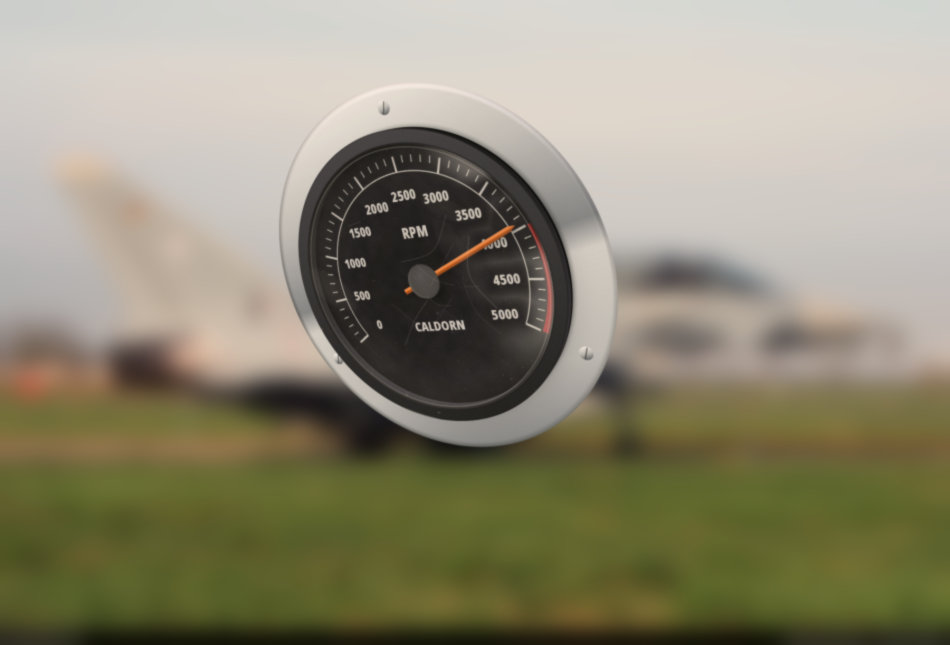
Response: {"value": 3950, "unit": "rpm"}
